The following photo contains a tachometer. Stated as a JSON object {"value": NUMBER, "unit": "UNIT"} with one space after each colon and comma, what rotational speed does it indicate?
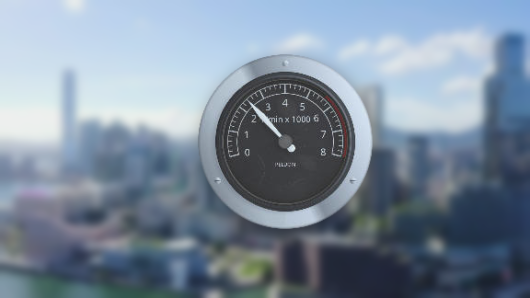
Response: {"value": 2400, "unit": "rpm"}
